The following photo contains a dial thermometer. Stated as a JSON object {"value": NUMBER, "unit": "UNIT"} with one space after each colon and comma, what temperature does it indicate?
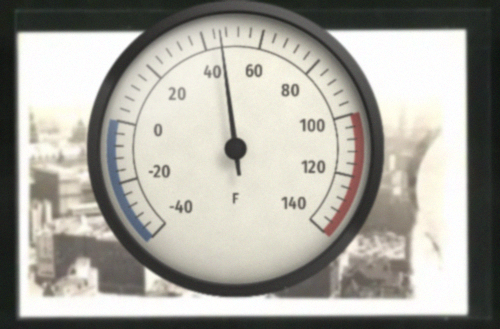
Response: {"value": 46, "unit": "°F"}
